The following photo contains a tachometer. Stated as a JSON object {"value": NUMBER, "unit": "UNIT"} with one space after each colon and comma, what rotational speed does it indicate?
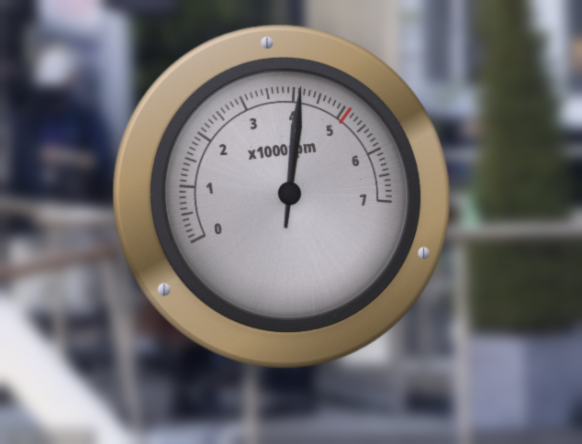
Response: {"value": 4100, "unit": "rpm"}
